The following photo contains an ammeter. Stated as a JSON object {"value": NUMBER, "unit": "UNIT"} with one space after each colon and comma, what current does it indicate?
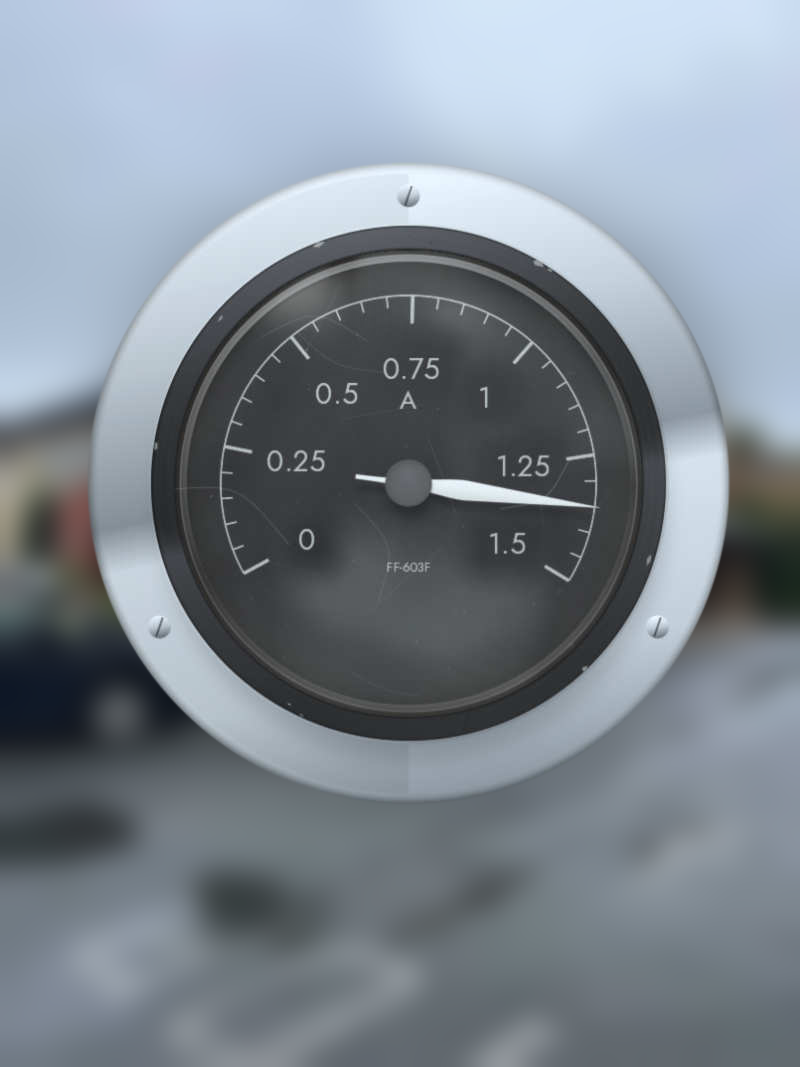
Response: {"value": 1.35, "unit": "A"}
